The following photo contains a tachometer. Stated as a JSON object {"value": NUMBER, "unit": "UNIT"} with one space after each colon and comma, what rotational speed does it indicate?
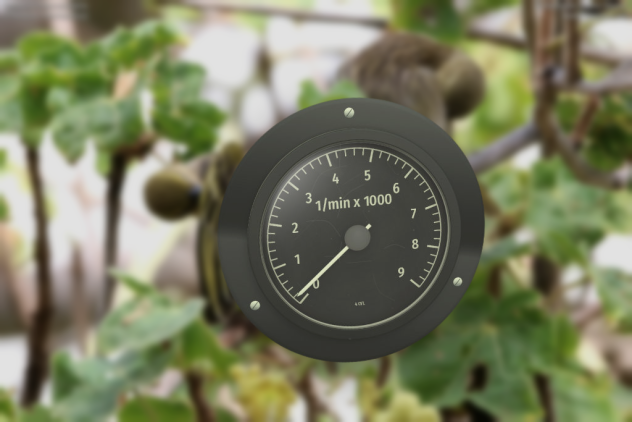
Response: {"value": 200, "unit": "rpm"}
